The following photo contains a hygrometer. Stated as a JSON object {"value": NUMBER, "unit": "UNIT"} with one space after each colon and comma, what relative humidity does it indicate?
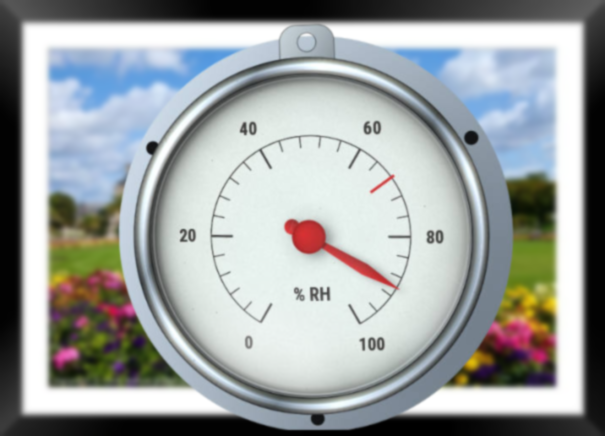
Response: {"value": 90, "unit": "%"}
